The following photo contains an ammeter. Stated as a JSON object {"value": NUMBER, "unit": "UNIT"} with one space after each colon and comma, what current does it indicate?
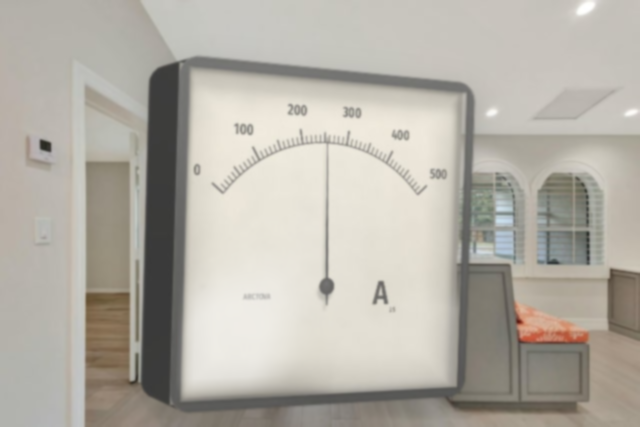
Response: {"value": 250, "unit": "A"}
